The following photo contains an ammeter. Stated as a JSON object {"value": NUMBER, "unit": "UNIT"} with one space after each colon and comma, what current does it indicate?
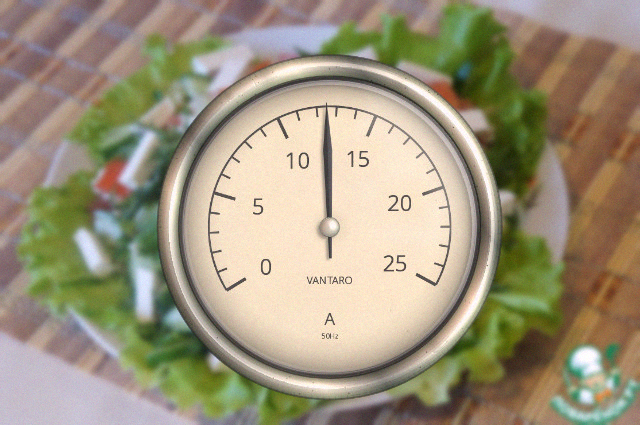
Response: {"value": 12.5, "unit": "A"}
